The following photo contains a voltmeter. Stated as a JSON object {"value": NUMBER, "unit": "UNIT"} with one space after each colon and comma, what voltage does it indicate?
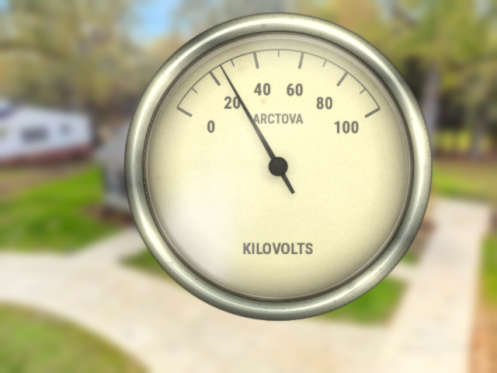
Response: {"value": 25, "unit": "kV"}
